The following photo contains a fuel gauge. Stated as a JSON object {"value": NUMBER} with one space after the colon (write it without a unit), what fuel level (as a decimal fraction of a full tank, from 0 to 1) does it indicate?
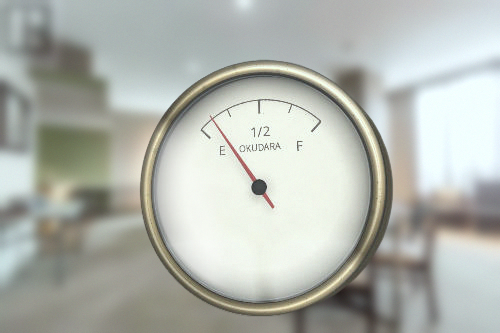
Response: {"value": 0.125}
